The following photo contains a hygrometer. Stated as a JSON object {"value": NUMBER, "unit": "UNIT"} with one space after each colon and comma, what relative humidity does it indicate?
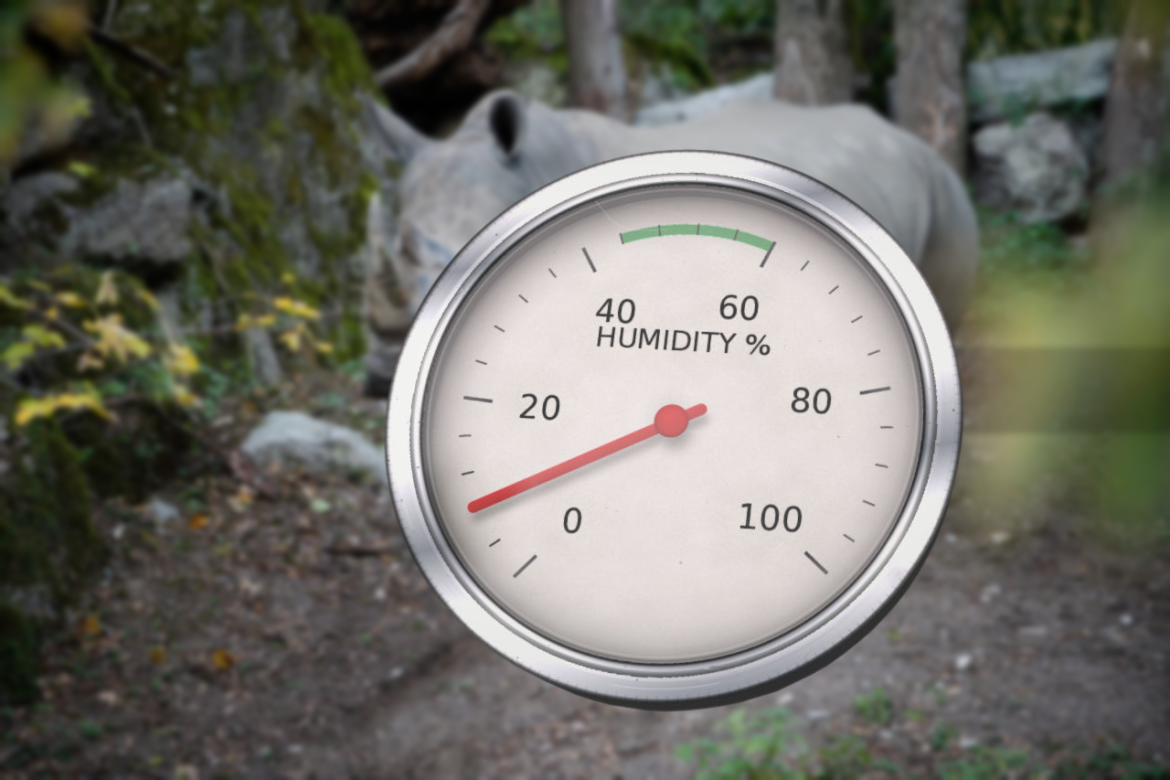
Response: {"value": 8, "unit": "%"}
